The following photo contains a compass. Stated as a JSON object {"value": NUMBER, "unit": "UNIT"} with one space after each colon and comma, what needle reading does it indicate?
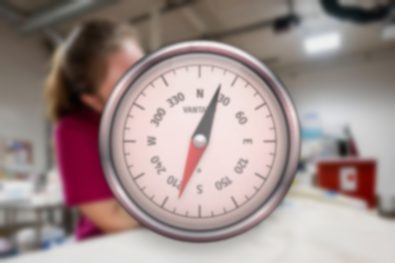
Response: {"value": 200, "unit": "°"}
